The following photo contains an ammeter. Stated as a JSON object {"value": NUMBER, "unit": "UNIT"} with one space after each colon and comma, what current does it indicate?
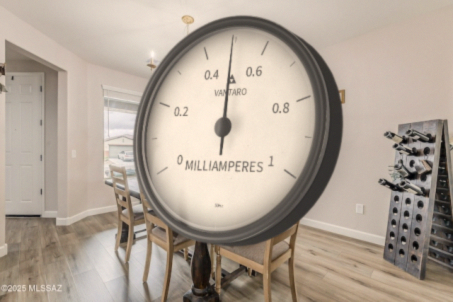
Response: {"value": 0.5, "unit": "mA"}
